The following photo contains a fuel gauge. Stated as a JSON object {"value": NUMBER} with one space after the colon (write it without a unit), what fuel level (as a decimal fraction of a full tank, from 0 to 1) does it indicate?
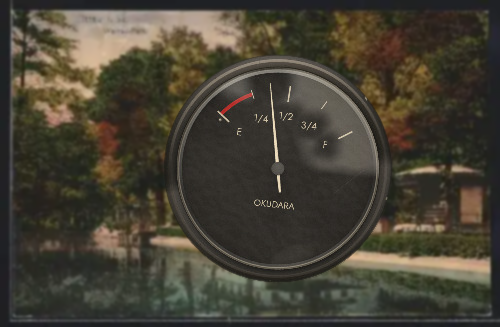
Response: {"value": 0.375}
